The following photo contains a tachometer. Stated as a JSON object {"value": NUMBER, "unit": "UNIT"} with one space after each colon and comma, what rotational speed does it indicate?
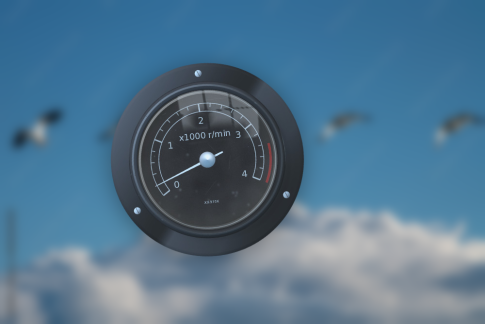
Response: {"value": 200, "unit": "rpm"}
